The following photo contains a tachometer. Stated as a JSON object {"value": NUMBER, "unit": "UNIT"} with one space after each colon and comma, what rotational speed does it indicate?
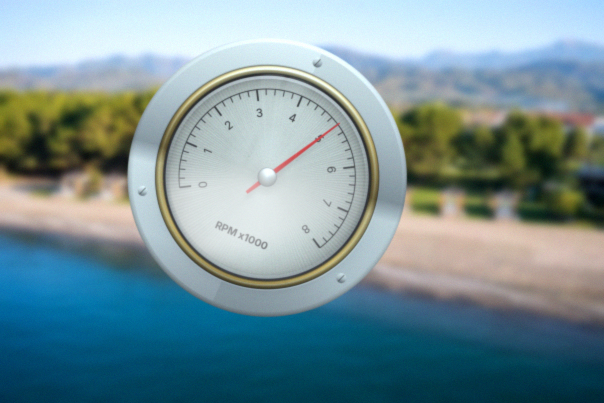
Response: {"value": 5000, "unit": "rpm"}
